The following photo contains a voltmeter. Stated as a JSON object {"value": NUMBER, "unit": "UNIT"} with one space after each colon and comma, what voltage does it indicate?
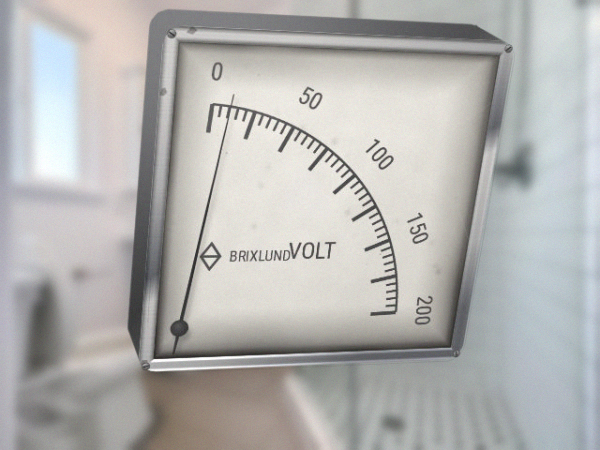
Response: {"value": 10, "unit": "V"}
